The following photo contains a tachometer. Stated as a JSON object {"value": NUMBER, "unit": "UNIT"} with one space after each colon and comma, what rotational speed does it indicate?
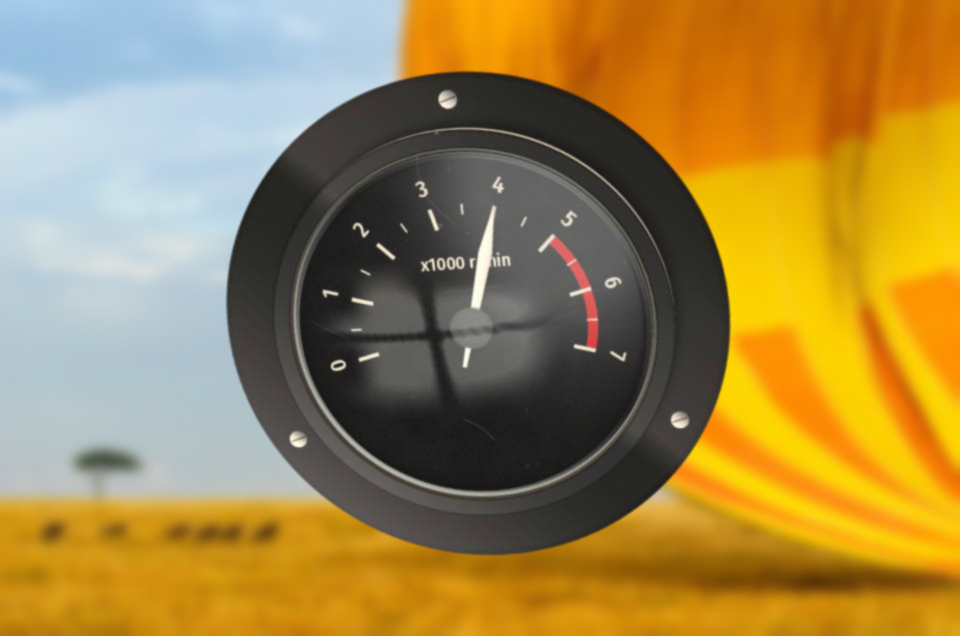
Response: {"value": 4000, "unit": "rpm"}
